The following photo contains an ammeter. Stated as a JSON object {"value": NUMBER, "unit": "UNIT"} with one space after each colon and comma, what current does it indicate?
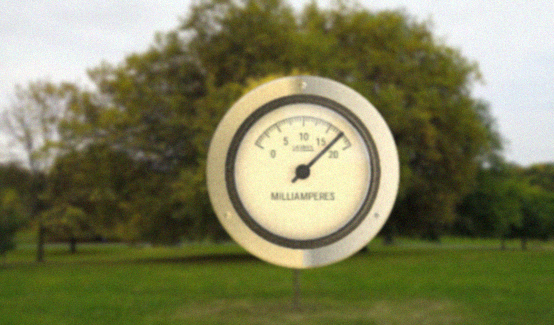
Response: {"value": 17.5, "unit": "mA"}
